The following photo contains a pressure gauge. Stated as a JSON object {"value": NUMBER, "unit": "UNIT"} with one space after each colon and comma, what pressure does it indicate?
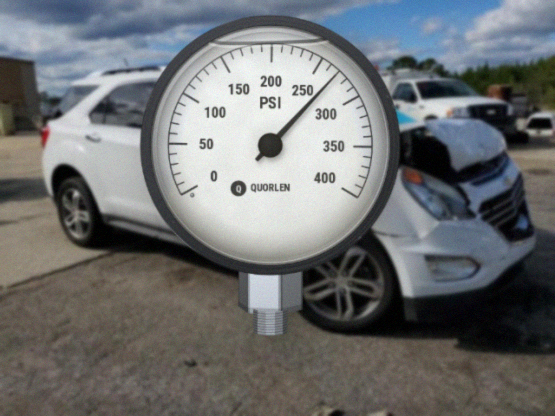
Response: {"value": 270, "unit": "psi"}
